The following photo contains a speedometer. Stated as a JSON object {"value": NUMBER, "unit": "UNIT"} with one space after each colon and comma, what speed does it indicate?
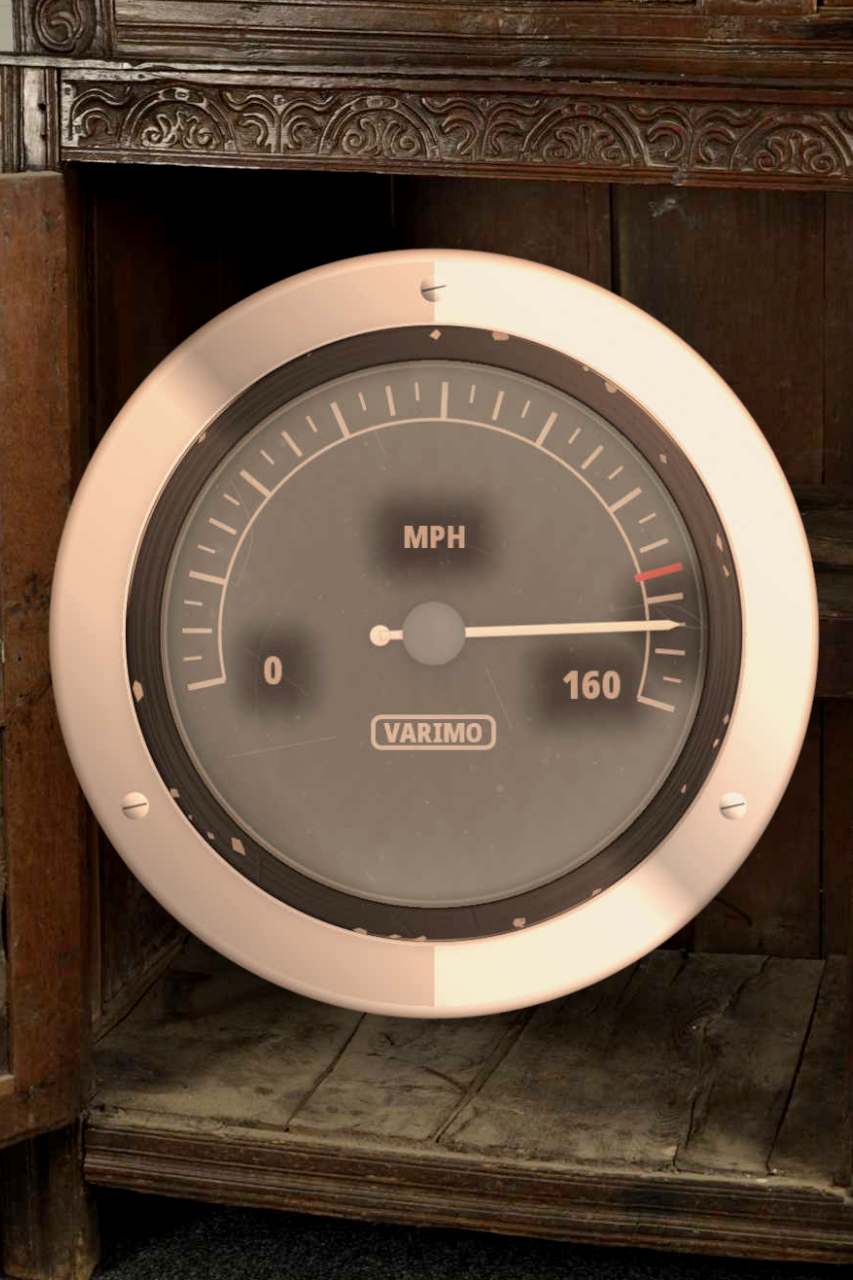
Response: {"value": 145, "unit": "mph"}
